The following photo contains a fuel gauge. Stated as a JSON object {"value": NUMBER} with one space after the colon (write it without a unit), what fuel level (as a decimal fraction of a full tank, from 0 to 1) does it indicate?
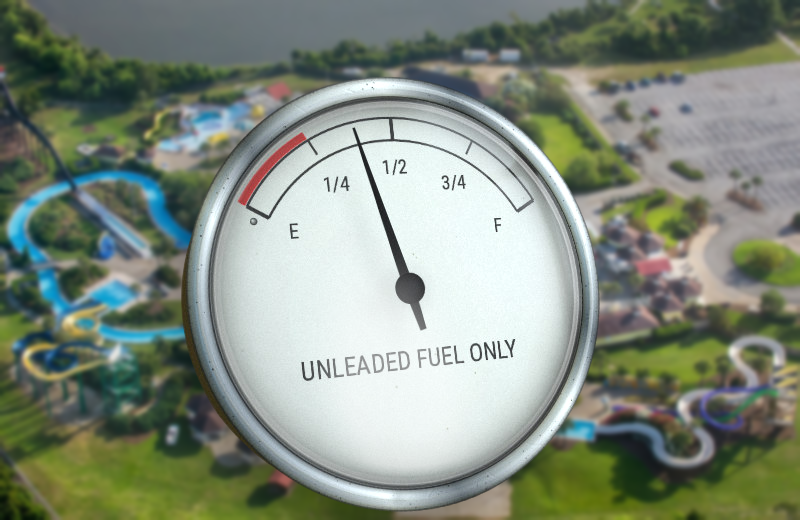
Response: {"value": 0.375}
